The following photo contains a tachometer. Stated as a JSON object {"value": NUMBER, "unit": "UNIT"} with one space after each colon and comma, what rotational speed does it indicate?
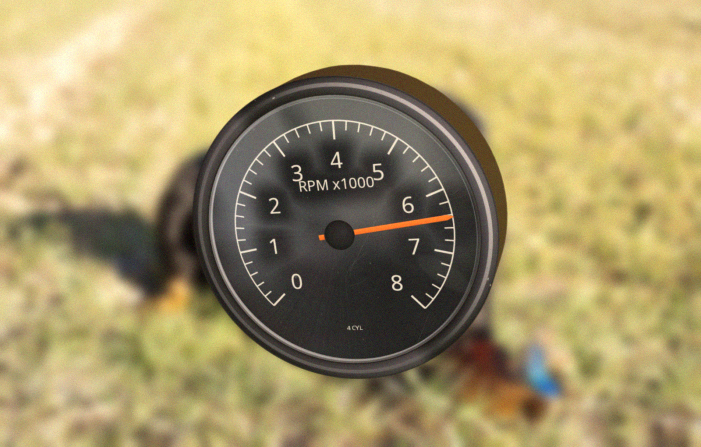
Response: {"value": 6400, "unit": "rpm"}
